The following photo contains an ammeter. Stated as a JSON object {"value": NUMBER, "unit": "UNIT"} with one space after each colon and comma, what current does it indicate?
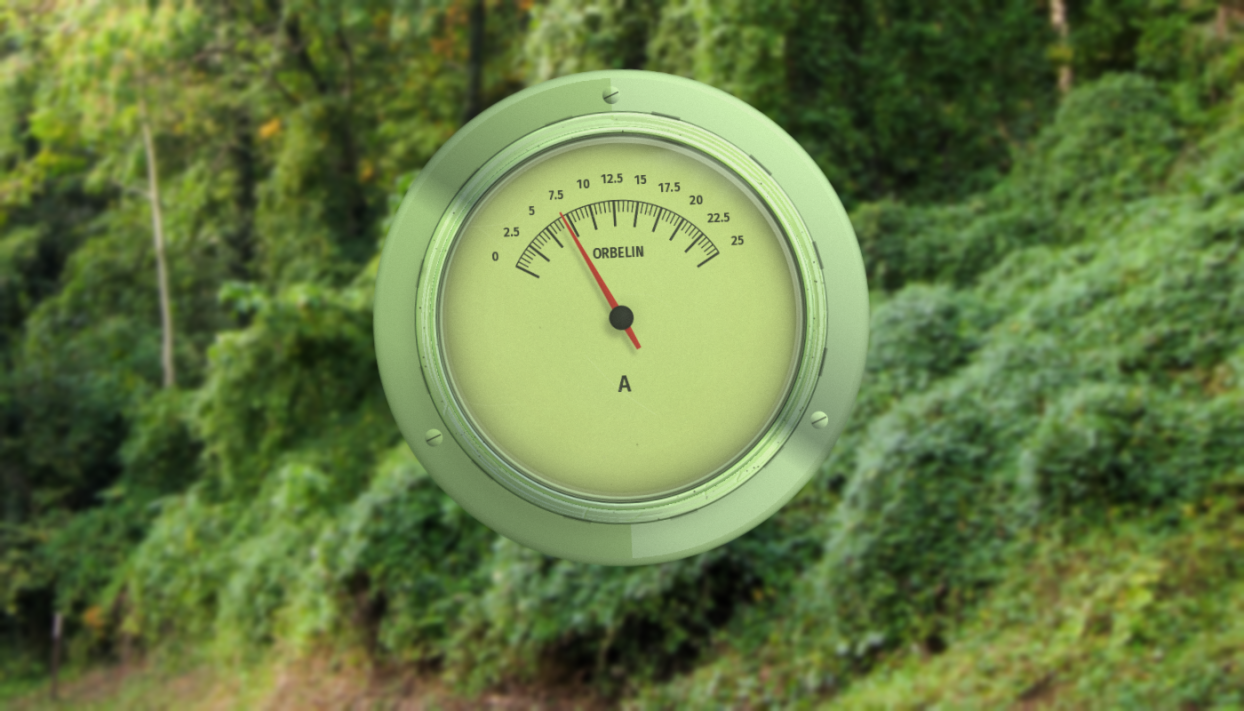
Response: {"value": 7, "unit": "A"}
